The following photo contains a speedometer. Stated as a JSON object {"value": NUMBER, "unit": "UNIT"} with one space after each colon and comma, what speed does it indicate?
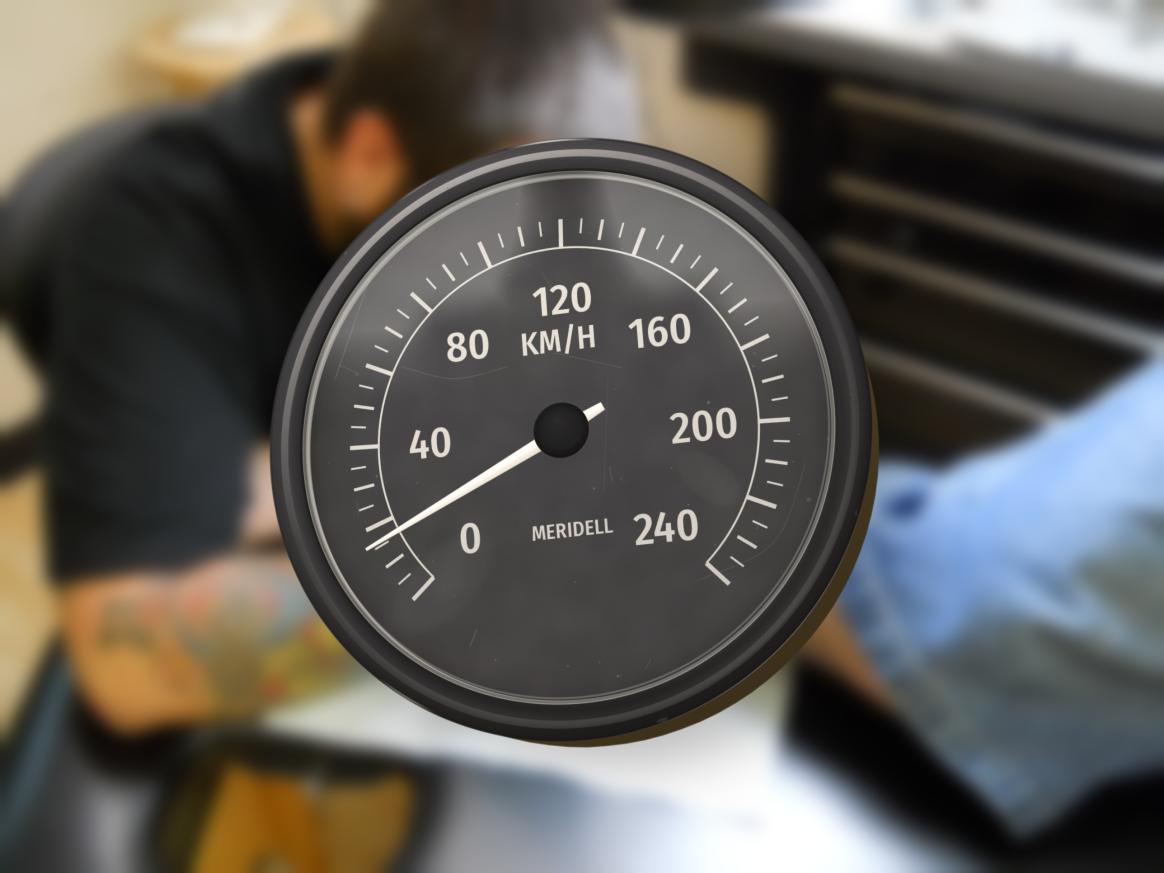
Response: {"value": 15, "unit": "km/h"}
